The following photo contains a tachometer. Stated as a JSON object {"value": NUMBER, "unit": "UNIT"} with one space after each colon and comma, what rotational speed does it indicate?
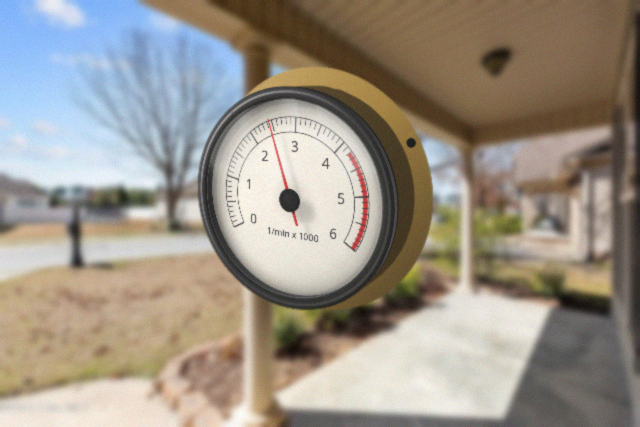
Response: {"value": 2500, "unit": "rpm"}
